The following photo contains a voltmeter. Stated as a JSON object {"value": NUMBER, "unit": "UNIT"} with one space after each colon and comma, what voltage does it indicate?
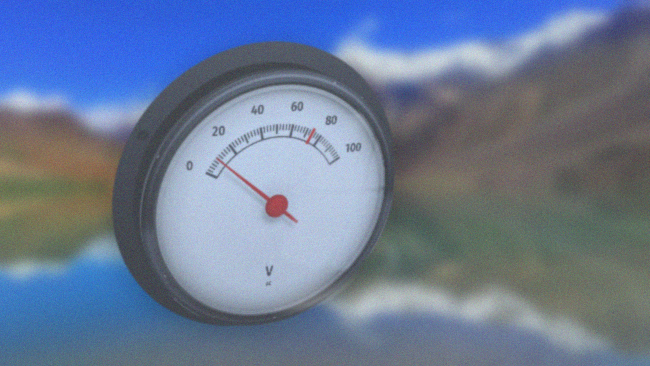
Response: {"value": 10, "unit": "V"}
